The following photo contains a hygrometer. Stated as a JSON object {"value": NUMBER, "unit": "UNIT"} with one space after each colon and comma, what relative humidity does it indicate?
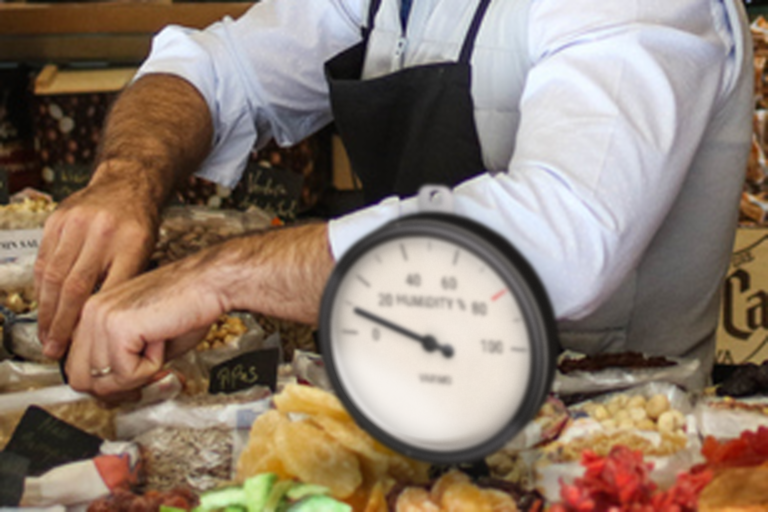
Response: {"value": 10, "unit": "%"}
